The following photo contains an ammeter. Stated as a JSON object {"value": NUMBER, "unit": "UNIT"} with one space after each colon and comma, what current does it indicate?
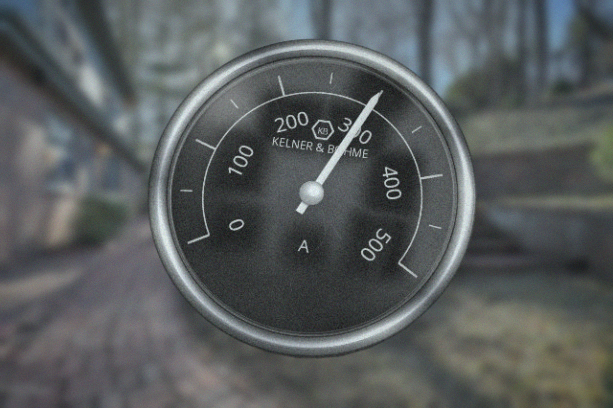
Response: {"value": 300, "unit": "A"}
